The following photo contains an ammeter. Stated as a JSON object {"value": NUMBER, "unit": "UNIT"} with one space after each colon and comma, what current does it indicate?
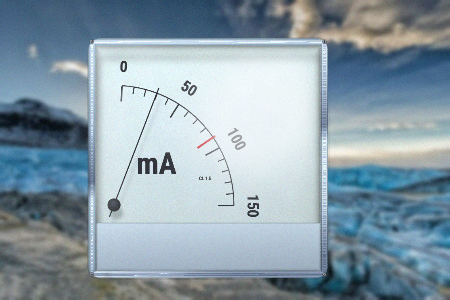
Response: {"value": 30, "unit": "mA"}
